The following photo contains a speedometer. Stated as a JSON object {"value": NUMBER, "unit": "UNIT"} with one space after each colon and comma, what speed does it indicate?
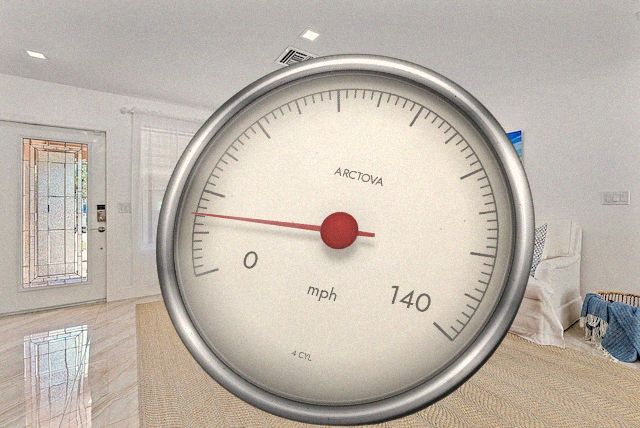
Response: {"value": 14, "unit": "mph"}
